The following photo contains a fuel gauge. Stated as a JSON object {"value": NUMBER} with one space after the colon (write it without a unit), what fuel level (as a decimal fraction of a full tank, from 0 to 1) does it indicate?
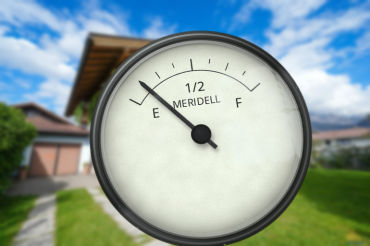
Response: {"value": 0.125}
